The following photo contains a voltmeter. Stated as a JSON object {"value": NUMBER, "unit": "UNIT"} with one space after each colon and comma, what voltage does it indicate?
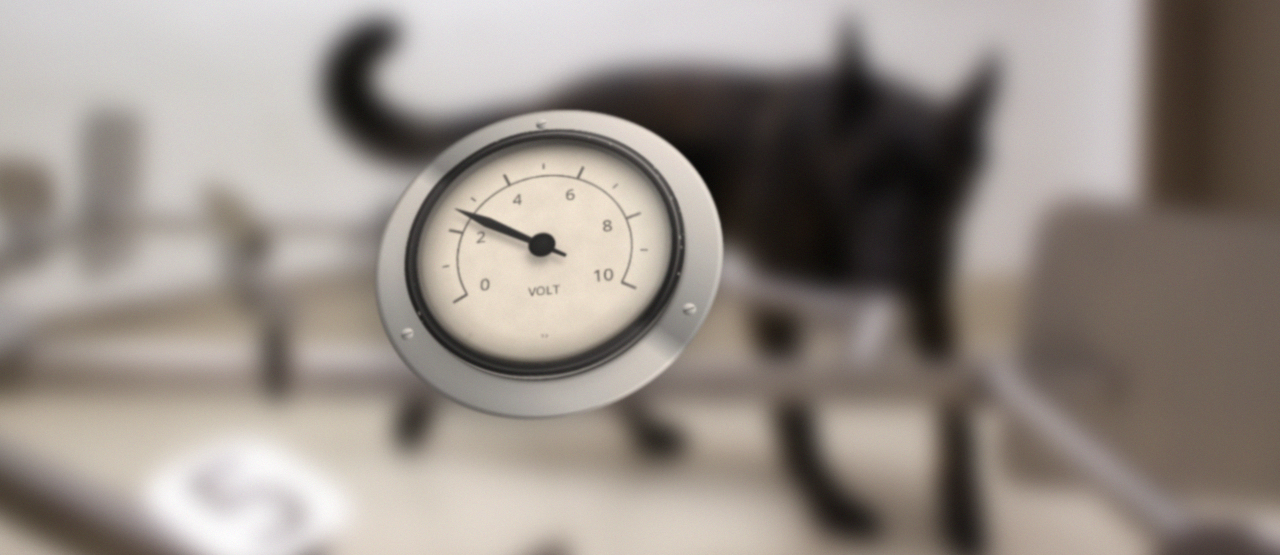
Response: {"value": 2.5, "unit": "V"}
